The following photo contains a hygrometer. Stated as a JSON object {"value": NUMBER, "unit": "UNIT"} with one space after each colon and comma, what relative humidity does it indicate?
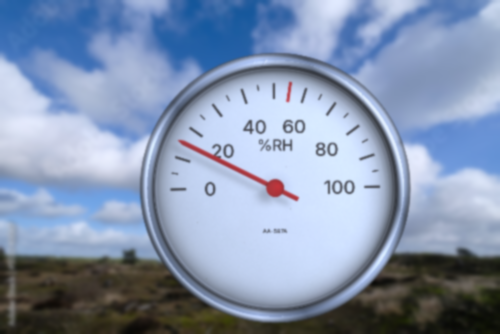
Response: {"value": 15, "unit": "%"}
